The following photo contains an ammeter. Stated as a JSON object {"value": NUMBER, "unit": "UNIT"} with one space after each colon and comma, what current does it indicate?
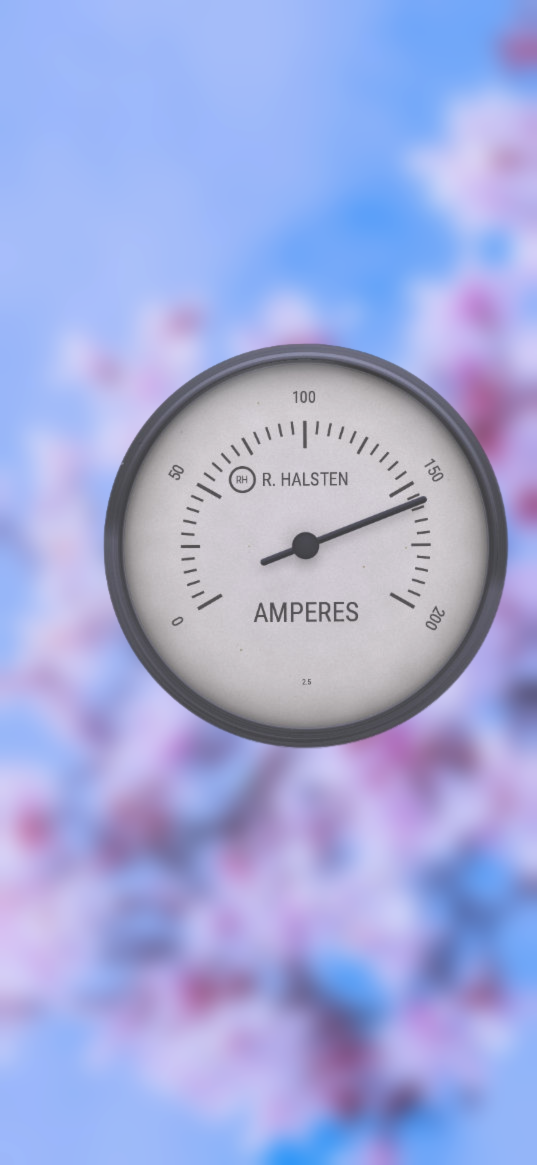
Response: {"value": 157.5, "unit": "A"}
